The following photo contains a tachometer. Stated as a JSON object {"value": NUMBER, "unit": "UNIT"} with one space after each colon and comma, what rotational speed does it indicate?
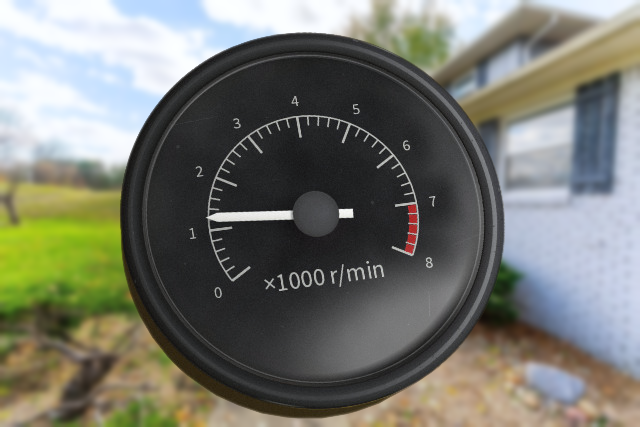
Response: {"value": 1200, "unit": "rpm"}
